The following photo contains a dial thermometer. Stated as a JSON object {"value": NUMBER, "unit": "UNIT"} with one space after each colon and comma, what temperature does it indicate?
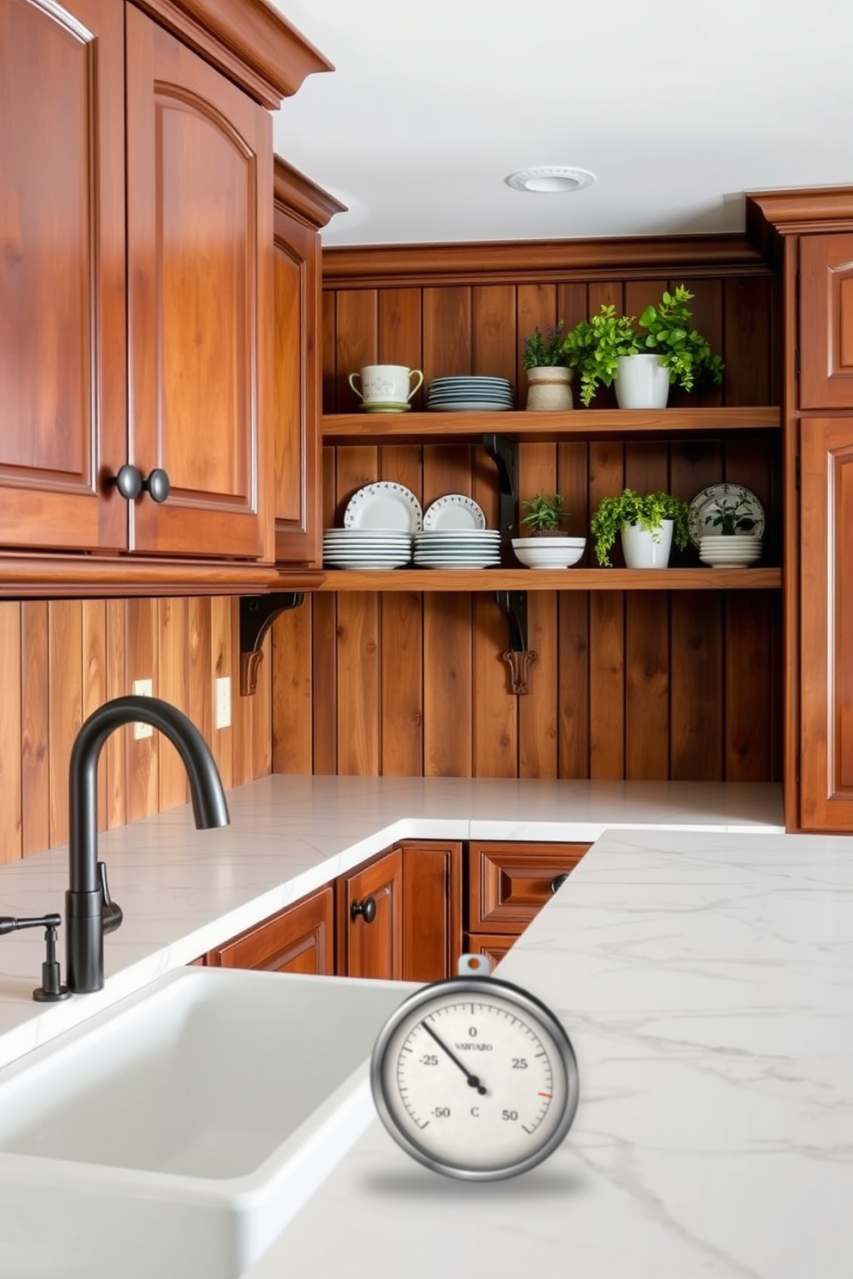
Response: {"value": -15, "unit": "°C"}
